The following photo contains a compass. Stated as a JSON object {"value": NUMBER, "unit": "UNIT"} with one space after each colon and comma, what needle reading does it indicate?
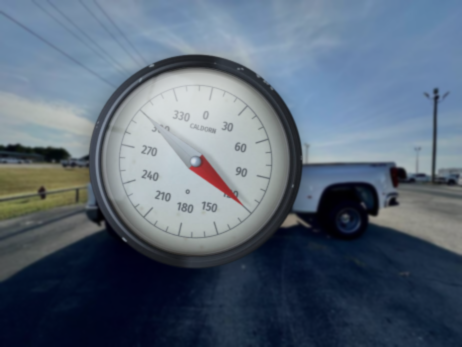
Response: {"value": 120, "unit": "°"}
